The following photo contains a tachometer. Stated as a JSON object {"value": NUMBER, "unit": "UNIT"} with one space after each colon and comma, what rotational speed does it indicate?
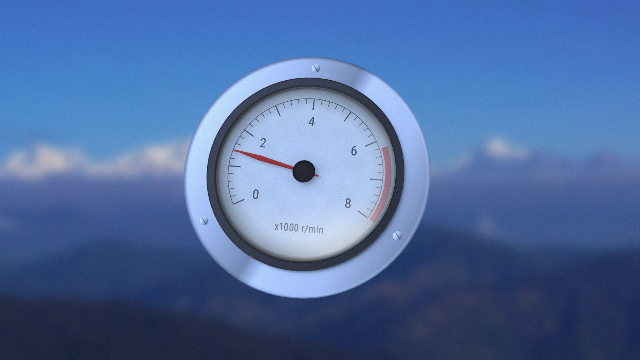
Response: {"value": 1400, "unit": "rpm"}
